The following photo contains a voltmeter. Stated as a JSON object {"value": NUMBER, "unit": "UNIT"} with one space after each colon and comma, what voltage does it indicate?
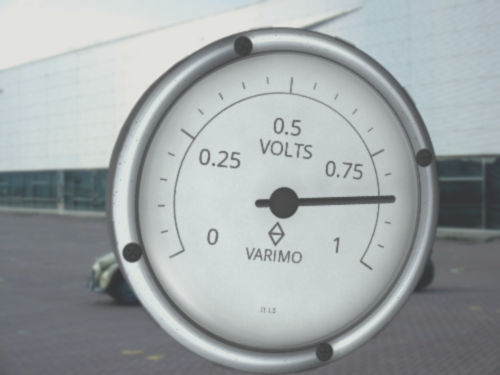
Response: {"value": 0.85, "unit": "V"}
